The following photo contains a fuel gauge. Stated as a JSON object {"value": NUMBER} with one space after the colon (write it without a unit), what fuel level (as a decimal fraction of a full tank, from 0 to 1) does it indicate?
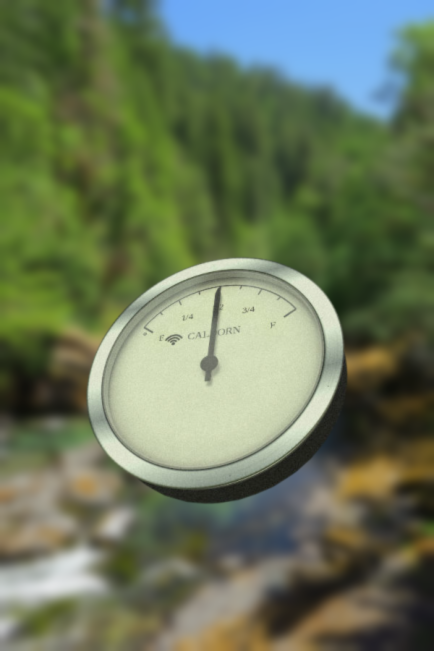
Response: {"value": 0.5}
